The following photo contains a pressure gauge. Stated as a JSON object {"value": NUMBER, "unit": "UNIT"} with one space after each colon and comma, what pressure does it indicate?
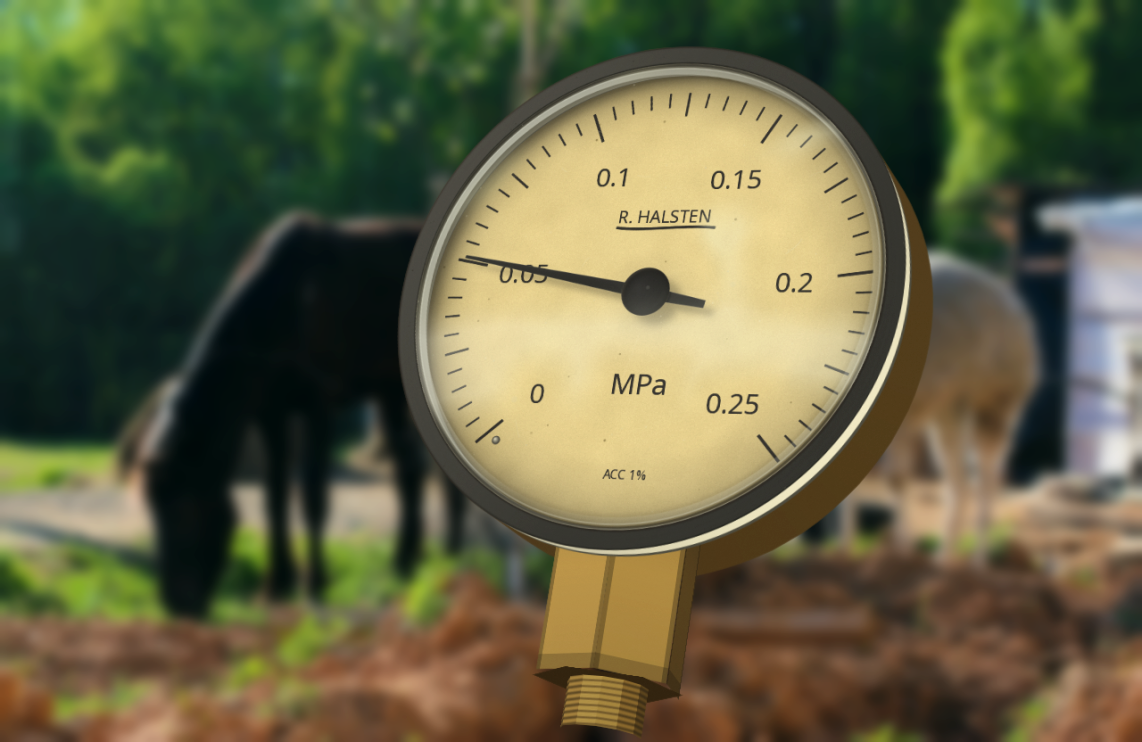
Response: {"value": 0.05, "unit": "MPa"}
